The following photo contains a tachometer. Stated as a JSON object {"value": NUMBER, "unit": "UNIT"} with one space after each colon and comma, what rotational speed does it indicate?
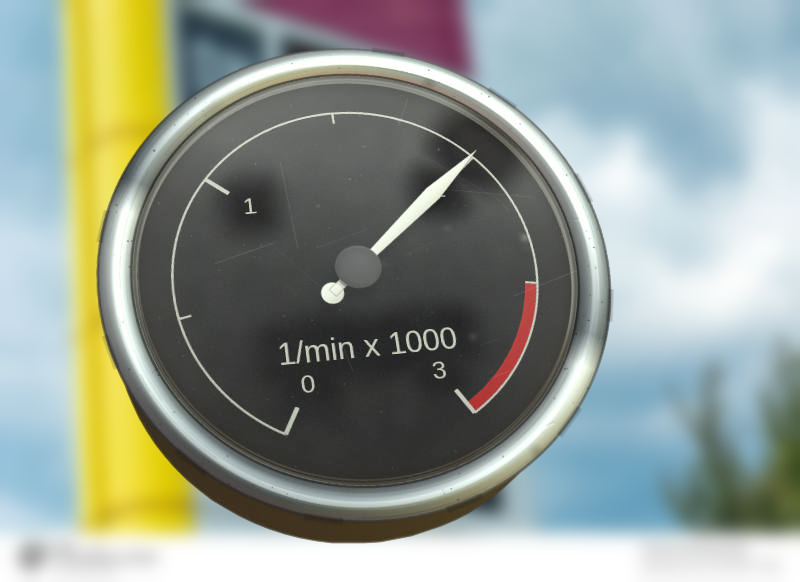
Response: {"value": 2000, "unit": "rpm"}
